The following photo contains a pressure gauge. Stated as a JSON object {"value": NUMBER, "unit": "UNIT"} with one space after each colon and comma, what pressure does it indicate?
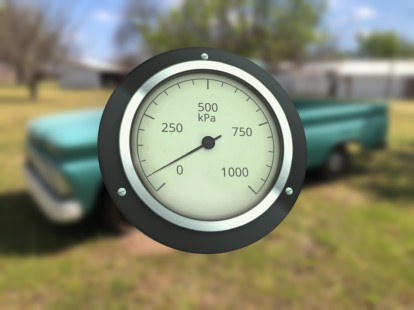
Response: {"value": 50, "unit": "kPa"}
